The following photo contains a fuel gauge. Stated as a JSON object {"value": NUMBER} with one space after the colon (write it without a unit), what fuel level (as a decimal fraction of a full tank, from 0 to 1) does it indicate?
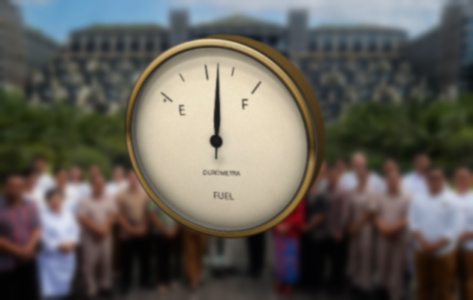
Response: {"value": 0.625}
